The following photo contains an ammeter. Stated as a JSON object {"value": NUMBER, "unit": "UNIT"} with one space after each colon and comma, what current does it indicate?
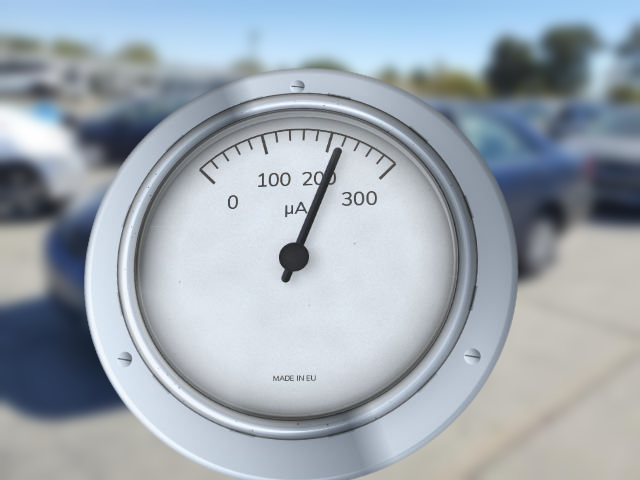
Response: {"value": 220, "unit": "µA"}
